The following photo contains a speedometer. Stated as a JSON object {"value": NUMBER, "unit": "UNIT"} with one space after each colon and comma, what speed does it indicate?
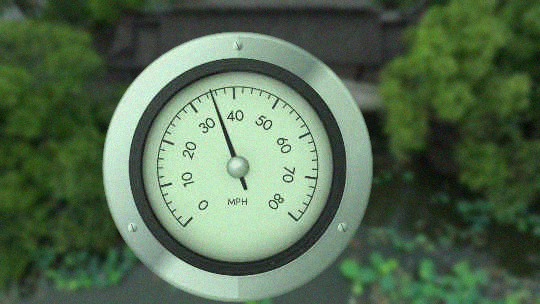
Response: {"value": 35, "unit": "mph"}
